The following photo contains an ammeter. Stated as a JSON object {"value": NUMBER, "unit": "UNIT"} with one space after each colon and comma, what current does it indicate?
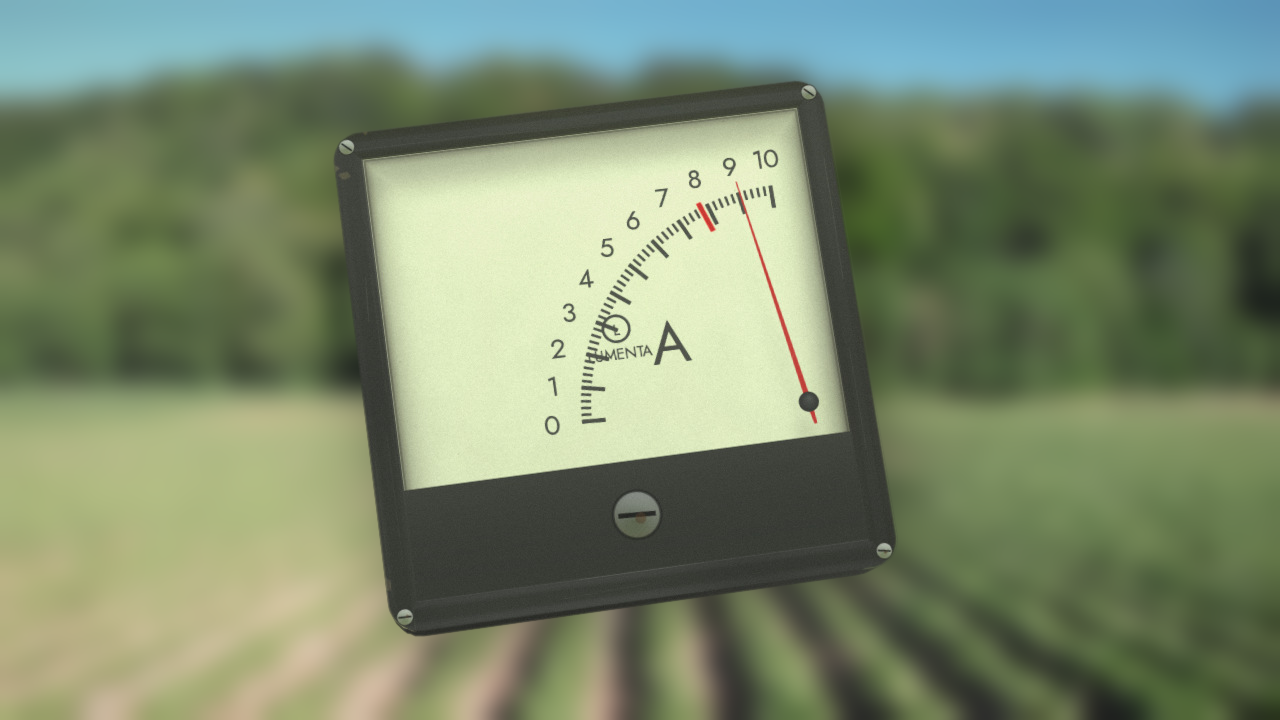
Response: {"value": 9, "unit": "A"}
